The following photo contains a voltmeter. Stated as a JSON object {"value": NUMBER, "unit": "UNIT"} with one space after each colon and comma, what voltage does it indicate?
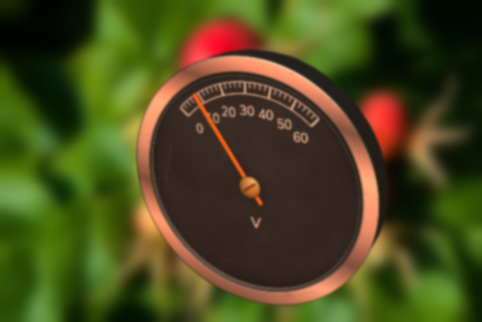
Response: {"value": 10, "unit": "V"}
